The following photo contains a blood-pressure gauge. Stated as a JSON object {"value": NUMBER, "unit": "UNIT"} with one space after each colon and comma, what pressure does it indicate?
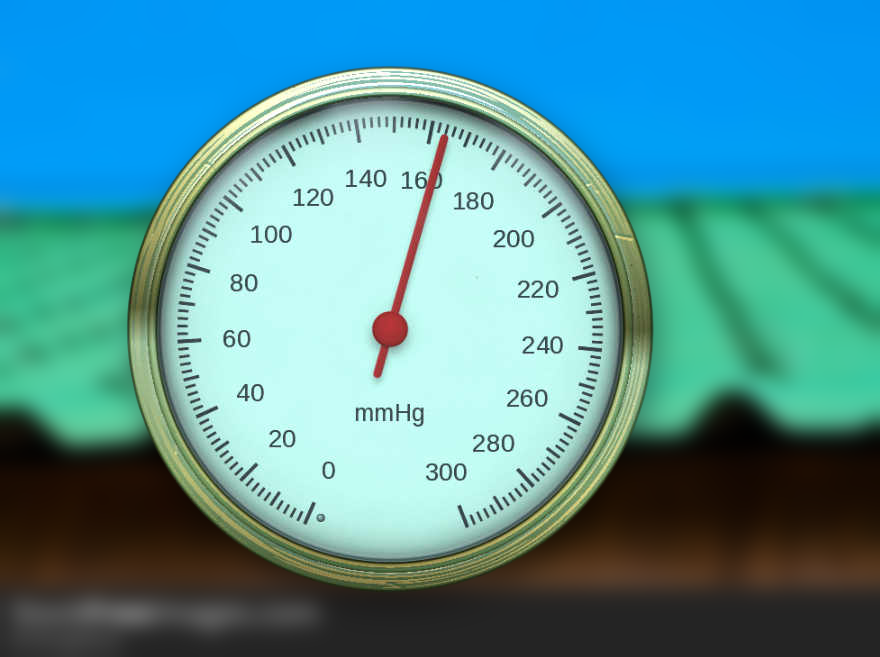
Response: {"value": 164, "unit": "mmHg"}
